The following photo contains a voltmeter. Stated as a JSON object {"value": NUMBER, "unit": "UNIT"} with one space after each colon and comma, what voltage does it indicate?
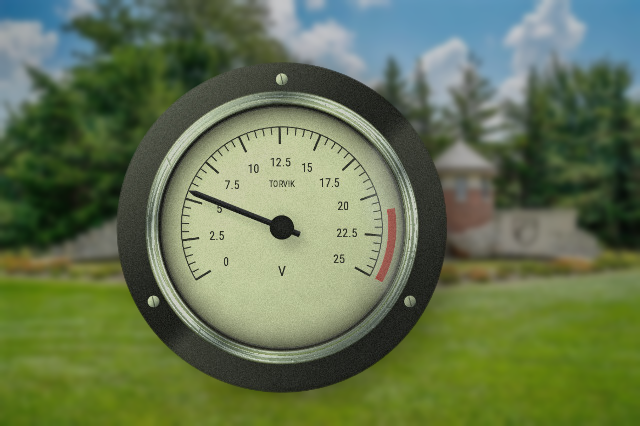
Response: {"value": 5.5, "unit": "V"}
